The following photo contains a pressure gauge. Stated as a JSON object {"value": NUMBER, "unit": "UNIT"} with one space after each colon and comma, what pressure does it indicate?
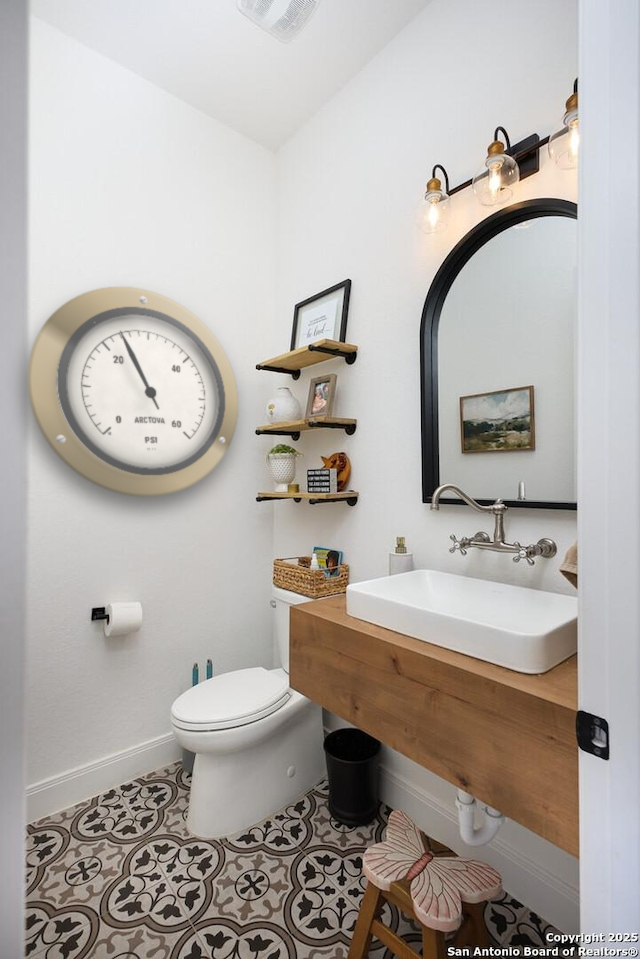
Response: {"value": 24, "unit": "psi"}
